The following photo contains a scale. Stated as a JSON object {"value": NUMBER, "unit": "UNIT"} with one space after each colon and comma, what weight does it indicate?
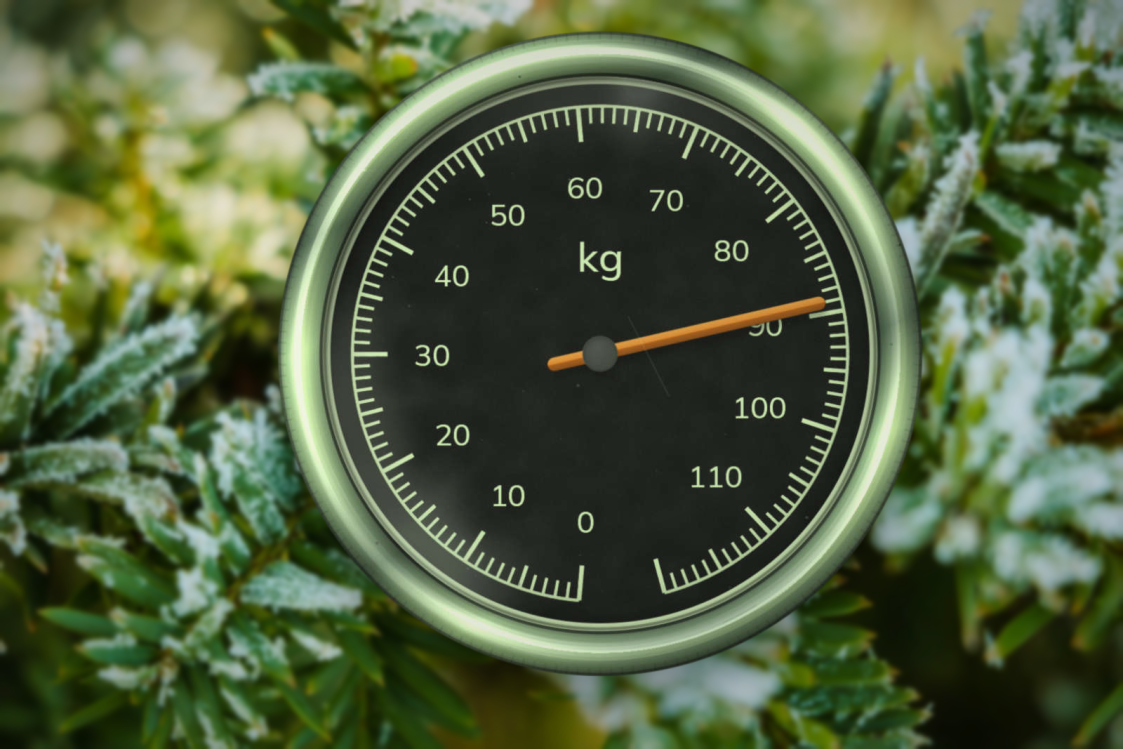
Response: {"value": 89, "unit": "kg"}
